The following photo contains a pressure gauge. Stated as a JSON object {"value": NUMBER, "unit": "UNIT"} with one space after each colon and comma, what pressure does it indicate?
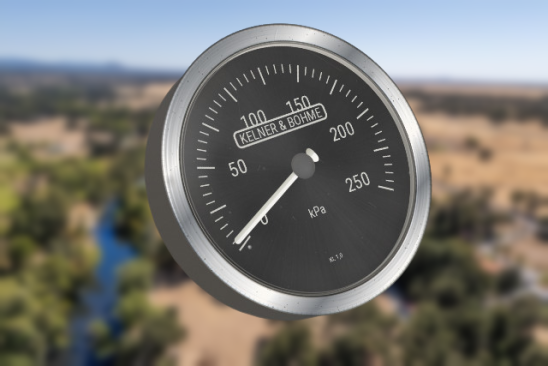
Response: {"value": 5, "unit": "kPa"}
